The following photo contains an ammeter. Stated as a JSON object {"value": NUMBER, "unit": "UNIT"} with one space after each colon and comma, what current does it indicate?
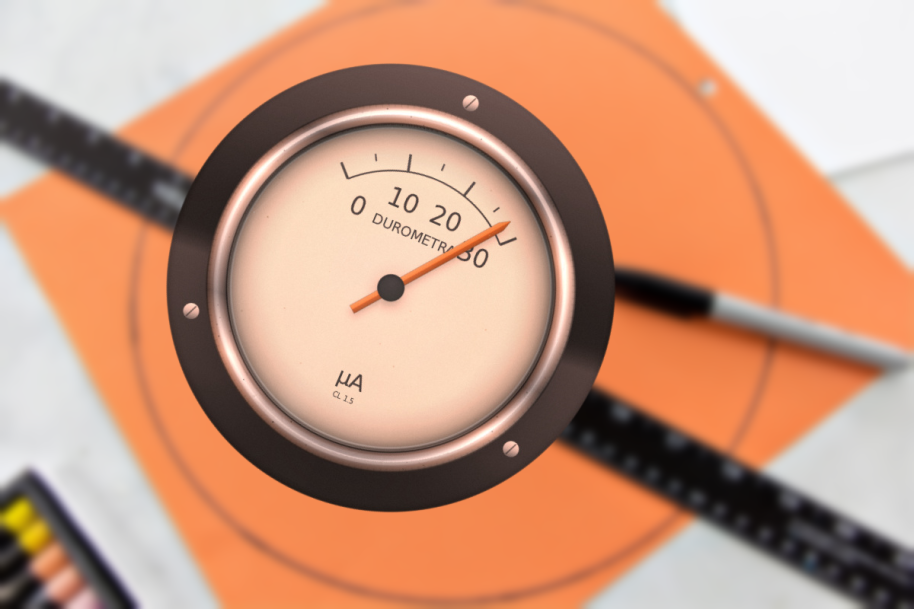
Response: {"value": 27.5, "unit": "µA"}
